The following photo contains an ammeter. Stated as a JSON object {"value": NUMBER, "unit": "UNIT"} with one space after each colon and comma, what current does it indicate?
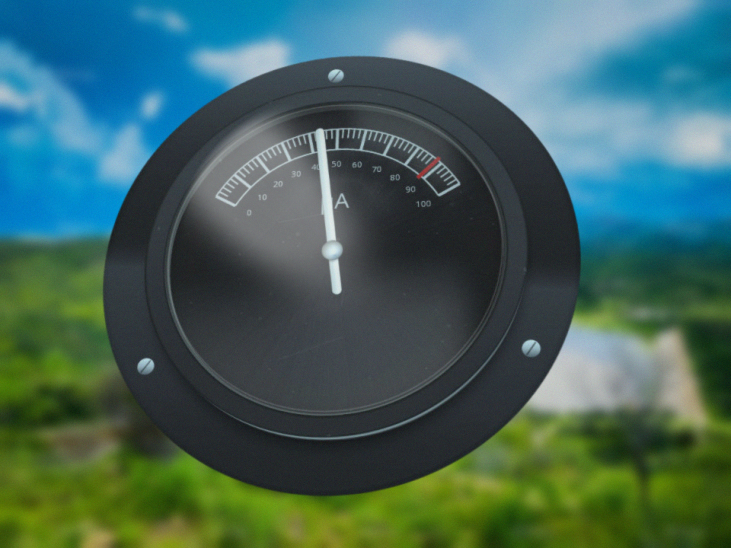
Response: {"value": 44, "unit": "µA"}
